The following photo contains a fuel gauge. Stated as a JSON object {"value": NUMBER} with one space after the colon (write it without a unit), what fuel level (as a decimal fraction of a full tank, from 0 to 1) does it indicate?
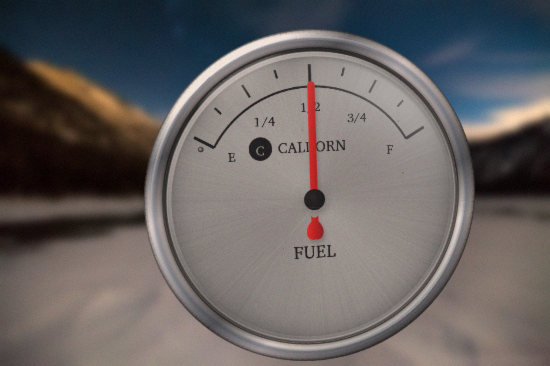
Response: {"value": 0.5}
